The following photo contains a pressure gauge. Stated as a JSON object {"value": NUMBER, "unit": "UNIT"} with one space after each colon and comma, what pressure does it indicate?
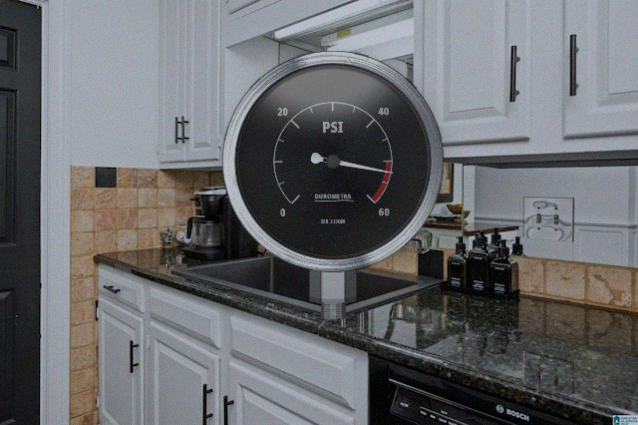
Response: {"value": 52.5, "unit": "psi"}
